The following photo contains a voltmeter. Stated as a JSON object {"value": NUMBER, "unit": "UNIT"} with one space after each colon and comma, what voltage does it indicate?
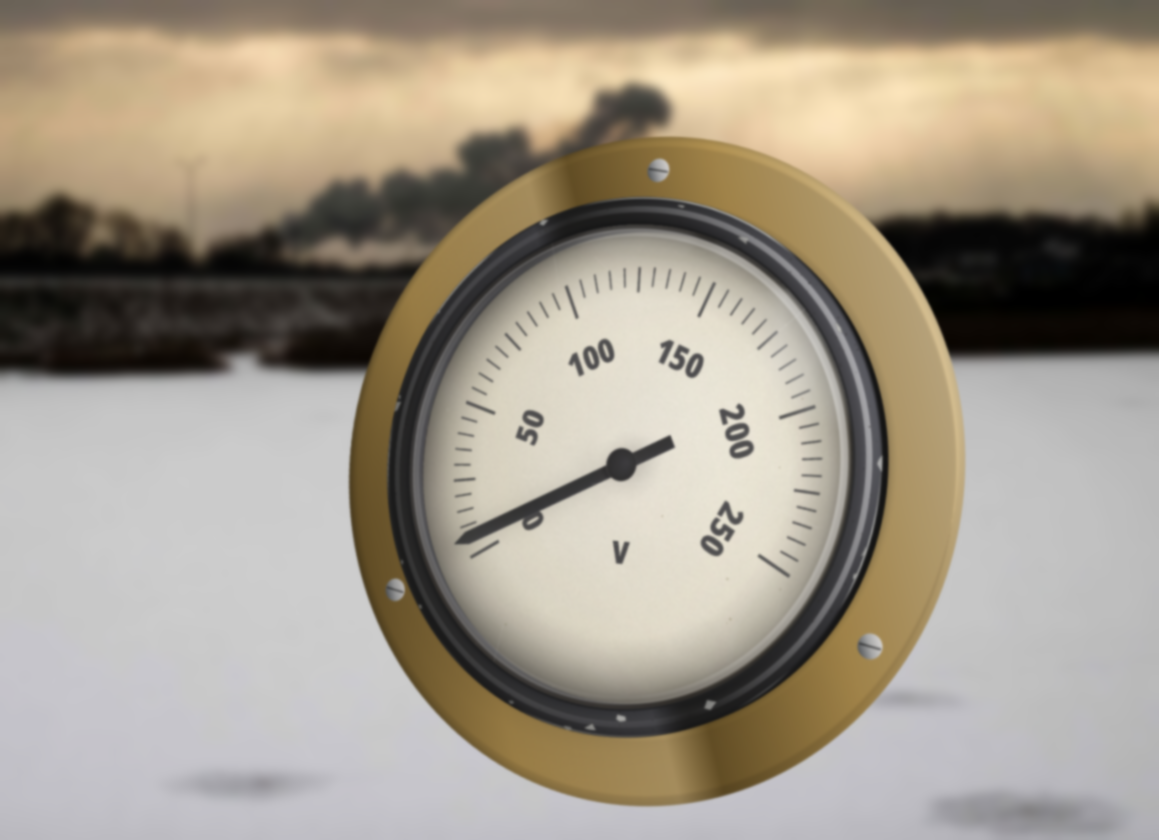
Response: {"value": 5, "unit": "V"}
